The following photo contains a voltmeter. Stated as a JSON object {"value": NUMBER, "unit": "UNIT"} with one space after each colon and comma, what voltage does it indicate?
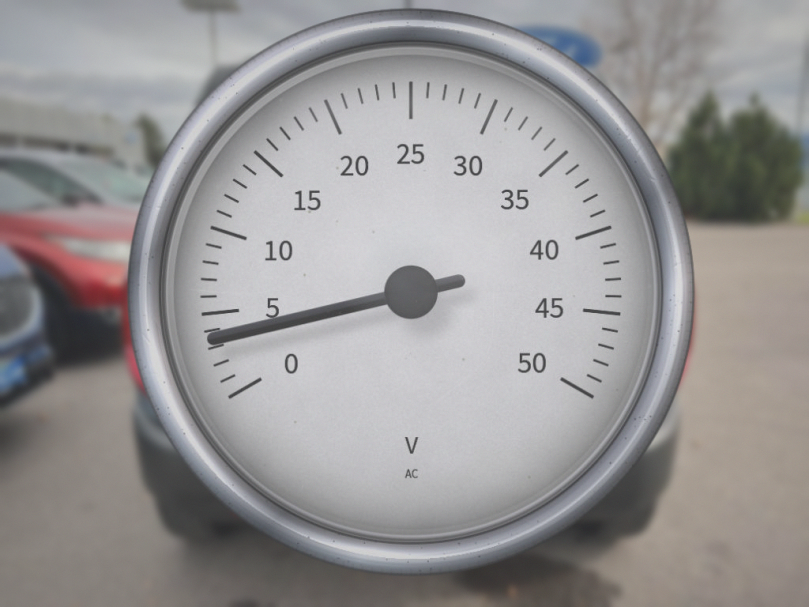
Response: {"value": 3.5, "unit": "V"}
